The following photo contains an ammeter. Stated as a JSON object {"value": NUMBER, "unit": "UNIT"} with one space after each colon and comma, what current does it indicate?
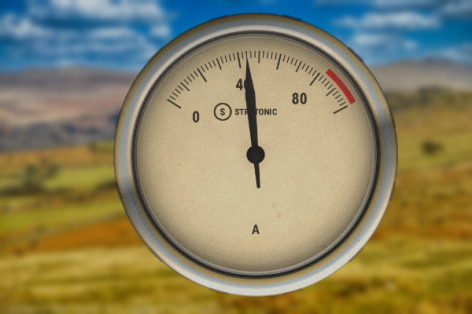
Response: {"value": 44, "unit": "A"}
